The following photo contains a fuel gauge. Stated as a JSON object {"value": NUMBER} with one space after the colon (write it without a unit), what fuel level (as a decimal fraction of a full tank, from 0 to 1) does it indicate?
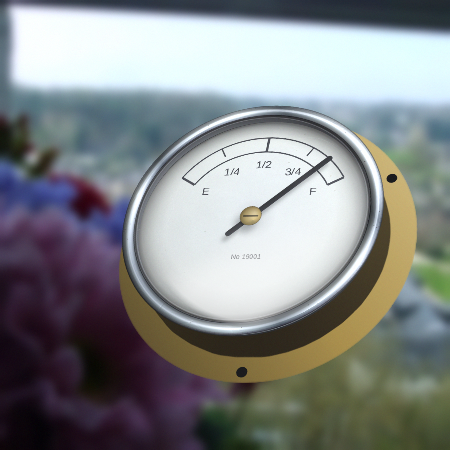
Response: {"value": 0.875}
